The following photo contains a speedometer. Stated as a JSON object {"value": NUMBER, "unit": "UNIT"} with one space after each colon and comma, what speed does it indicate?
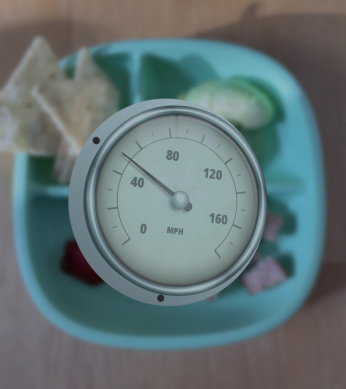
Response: {"value": 50, "unit": "mph"}
